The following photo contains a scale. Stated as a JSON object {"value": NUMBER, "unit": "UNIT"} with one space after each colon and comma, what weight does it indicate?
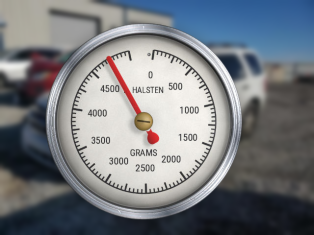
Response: {"value": 4750, "unit": "g"}
